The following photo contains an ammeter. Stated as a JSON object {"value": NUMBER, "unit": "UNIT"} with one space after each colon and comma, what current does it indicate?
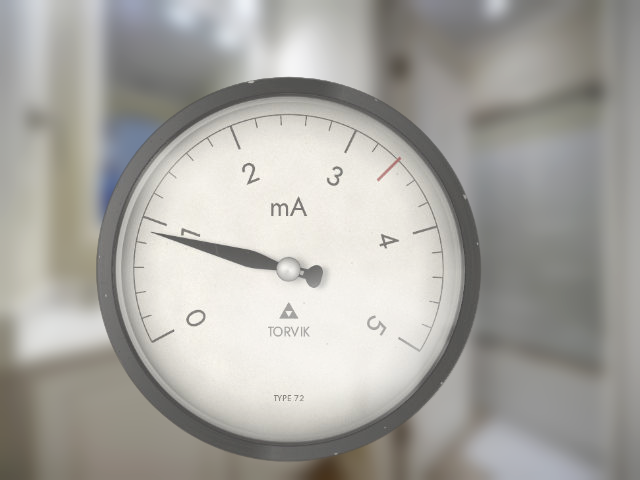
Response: {"value": 0.9, "unit": "mA"}
